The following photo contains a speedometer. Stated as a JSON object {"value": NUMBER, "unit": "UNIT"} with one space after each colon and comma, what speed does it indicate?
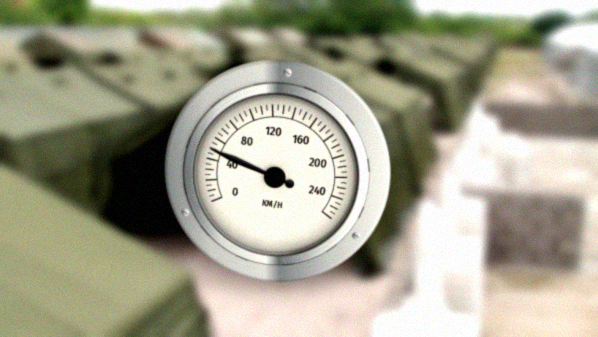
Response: {"value": 50, "unit": "km/h"}
